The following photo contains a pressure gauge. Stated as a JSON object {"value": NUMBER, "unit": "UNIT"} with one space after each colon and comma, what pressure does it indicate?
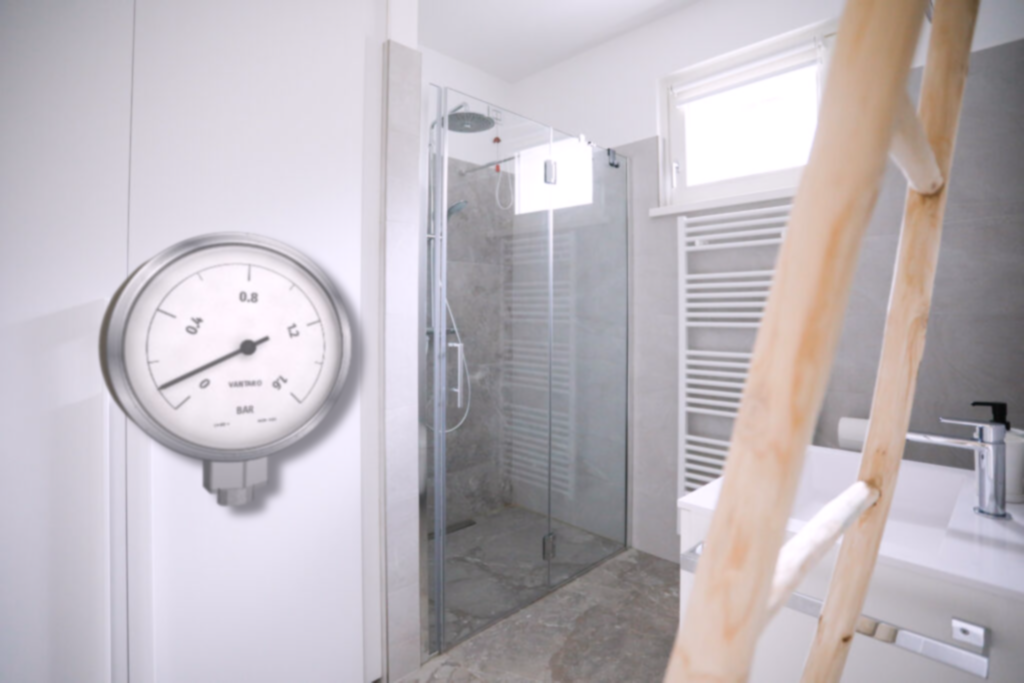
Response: {"value": 0.1, "unit": "bar"}
